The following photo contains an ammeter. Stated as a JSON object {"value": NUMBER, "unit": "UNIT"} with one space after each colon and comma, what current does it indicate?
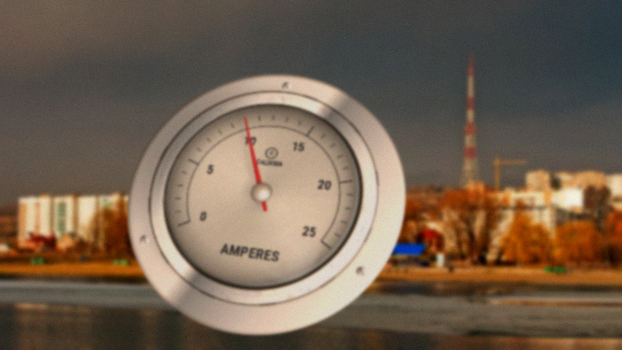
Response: {"value": 10, "unit": "A"}
